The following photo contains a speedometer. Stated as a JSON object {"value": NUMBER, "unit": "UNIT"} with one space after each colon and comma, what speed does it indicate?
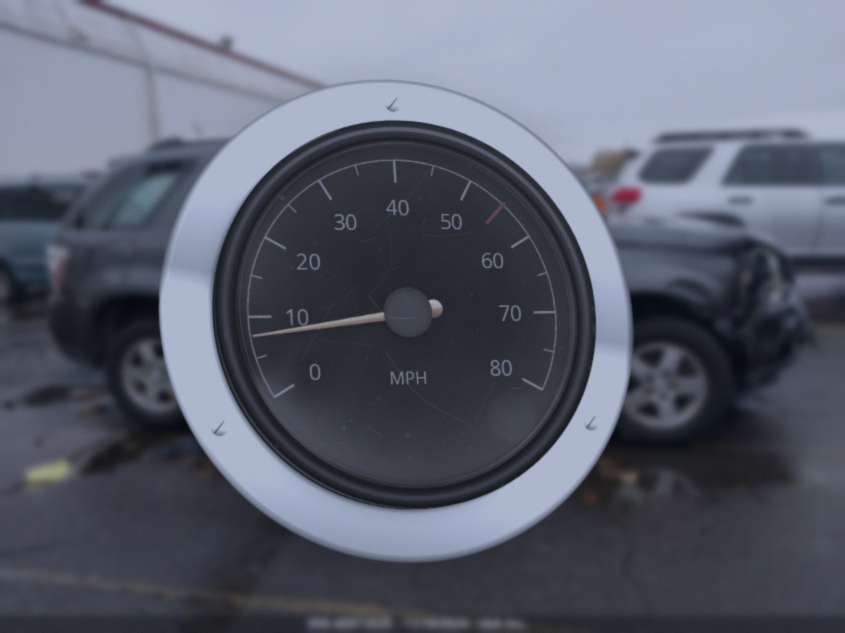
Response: {"value": 7.5, "unit": "mph"}
